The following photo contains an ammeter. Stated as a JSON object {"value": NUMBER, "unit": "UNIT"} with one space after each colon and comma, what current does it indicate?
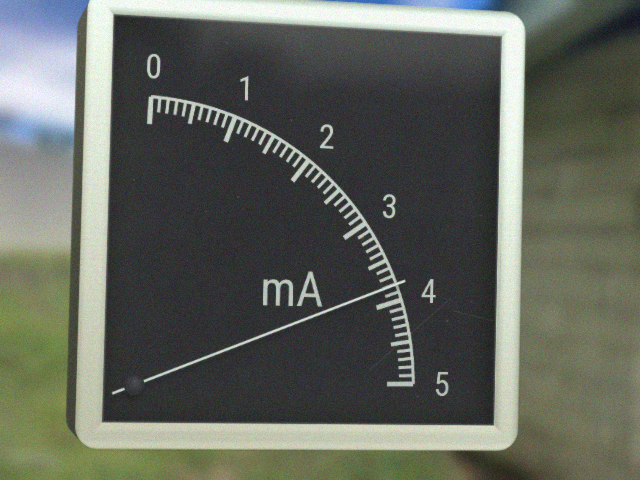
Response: {"value": 3.8, "unit": "mA"}
